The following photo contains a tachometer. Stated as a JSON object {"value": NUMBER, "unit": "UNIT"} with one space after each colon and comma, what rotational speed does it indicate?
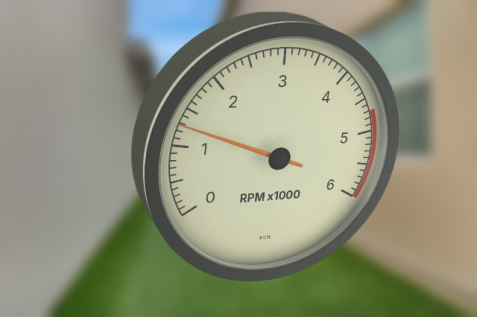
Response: {"value": 1300, "unit": "rpm"}
